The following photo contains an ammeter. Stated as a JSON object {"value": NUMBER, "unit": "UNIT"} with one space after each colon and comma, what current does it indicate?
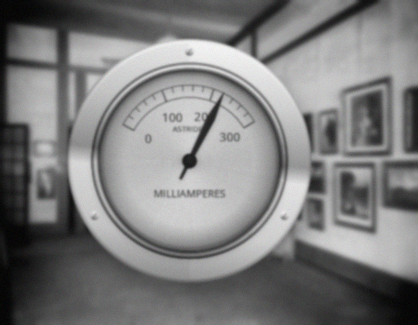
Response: {"value": 220, "unit": "mA"}
